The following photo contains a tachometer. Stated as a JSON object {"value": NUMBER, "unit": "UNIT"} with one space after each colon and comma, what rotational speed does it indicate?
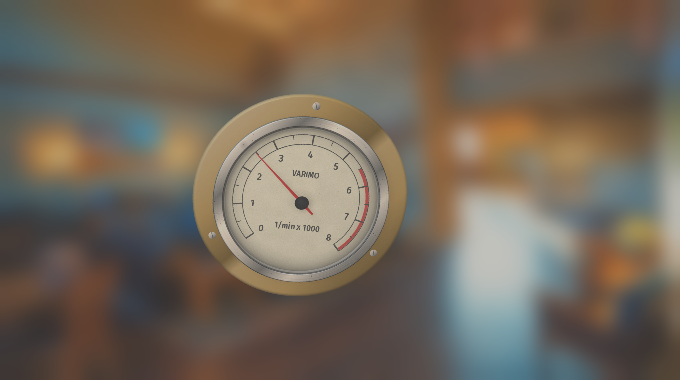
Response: {"value": 2500, "unit": "rpm"}
